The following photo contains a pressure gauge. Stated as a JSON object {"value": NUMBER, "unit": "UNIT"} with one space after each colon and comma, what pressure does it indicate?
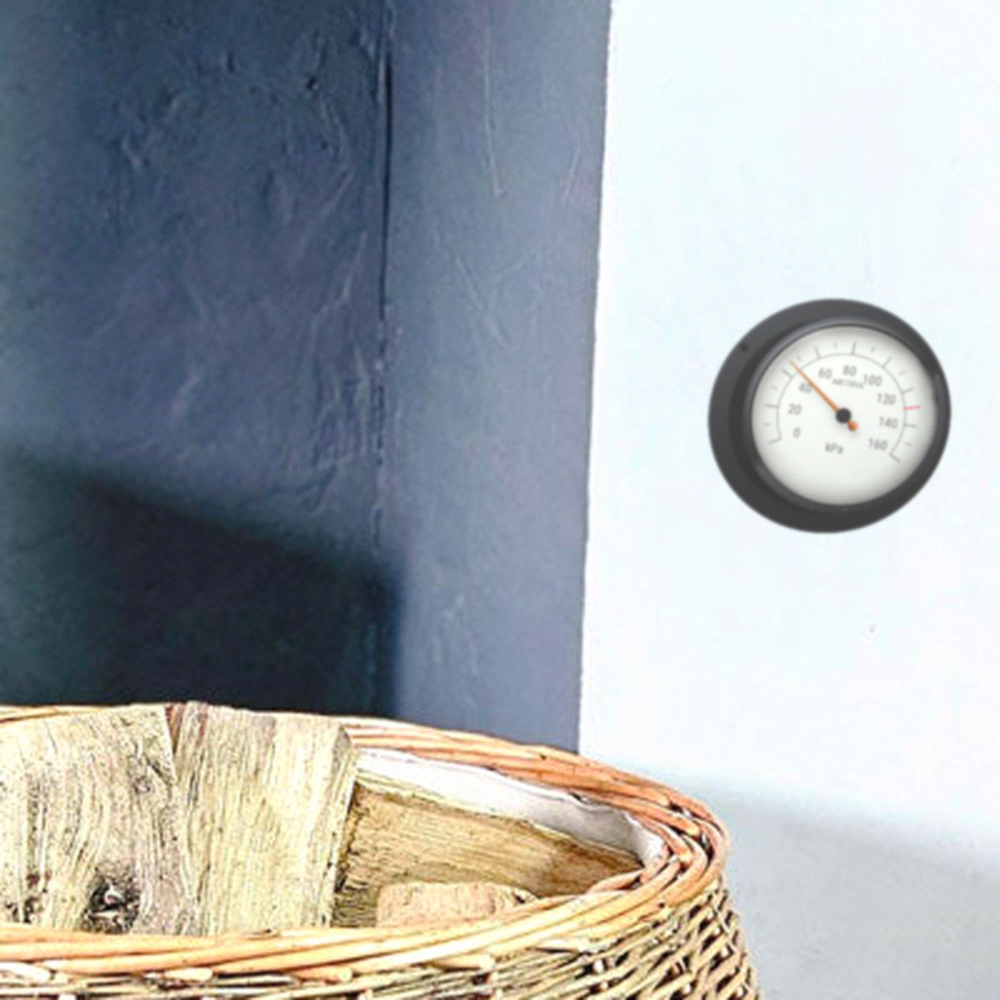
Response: {"value": 45, "unit": "kPa"}
